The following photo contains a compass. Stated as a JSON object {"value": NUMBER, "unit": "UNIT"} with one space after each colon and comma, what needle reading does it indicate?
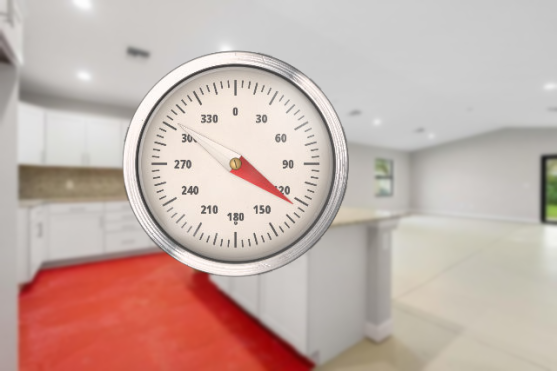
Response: {"value": 125, "unit": "°"}
